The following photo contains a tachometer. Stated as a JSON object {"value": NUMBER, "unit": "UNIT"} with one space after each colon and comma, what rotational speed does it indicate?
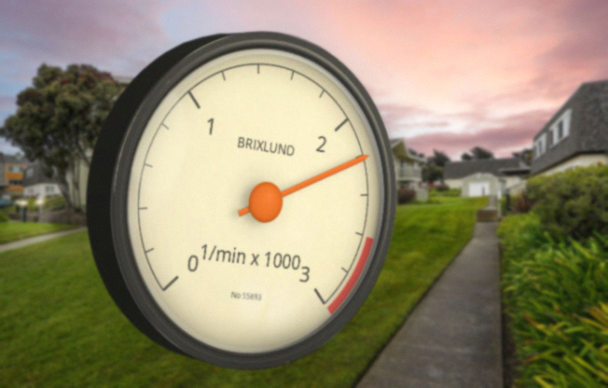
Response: {"value": 2200, "unit": "rpm"}
